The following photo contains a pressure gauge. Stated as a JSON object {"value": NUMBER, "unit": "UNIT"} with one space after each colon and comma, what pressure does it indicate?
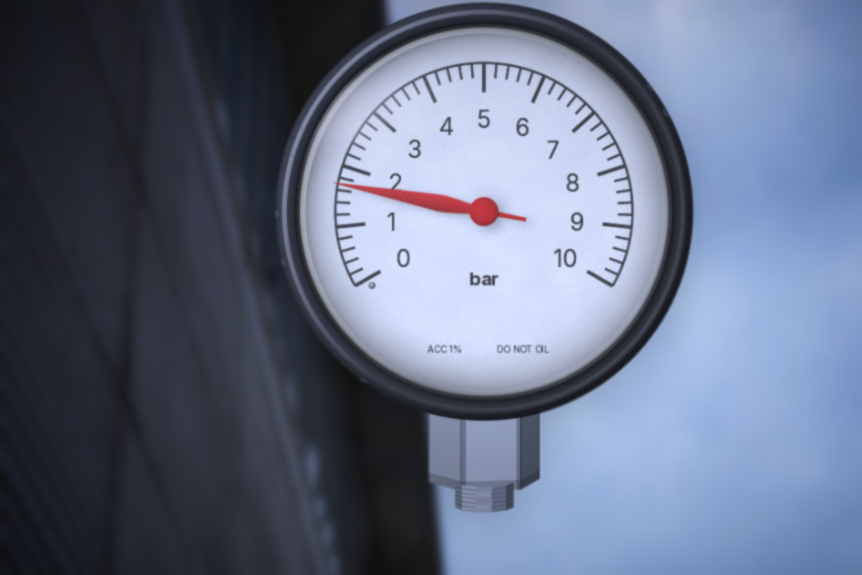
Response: {"value": 1.7, "unit": "bar"}
